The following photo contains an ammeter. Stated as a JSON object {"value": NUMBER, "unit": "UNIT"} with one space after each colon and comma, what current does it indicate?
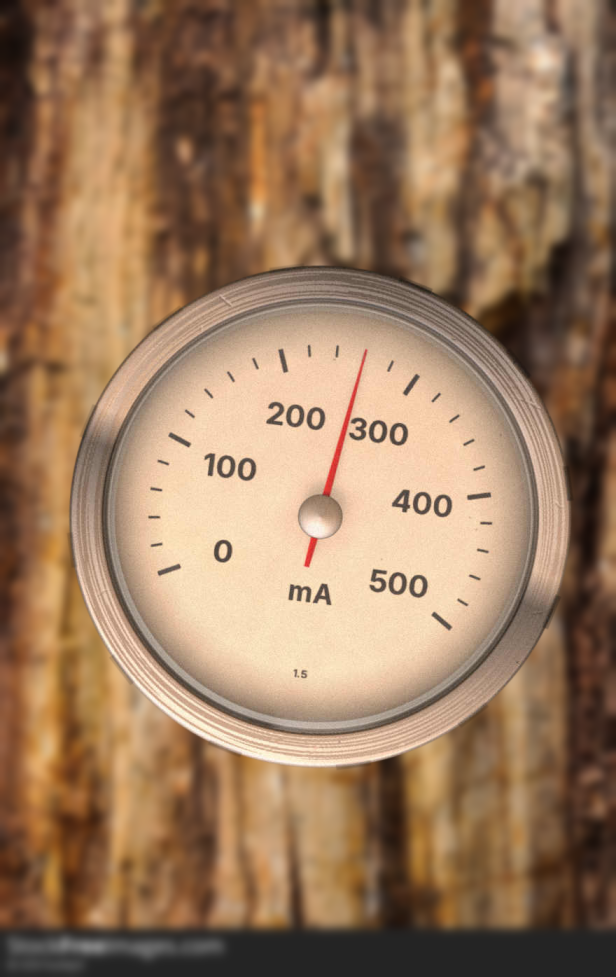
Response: {"value": 260, "unit": "mA"}
